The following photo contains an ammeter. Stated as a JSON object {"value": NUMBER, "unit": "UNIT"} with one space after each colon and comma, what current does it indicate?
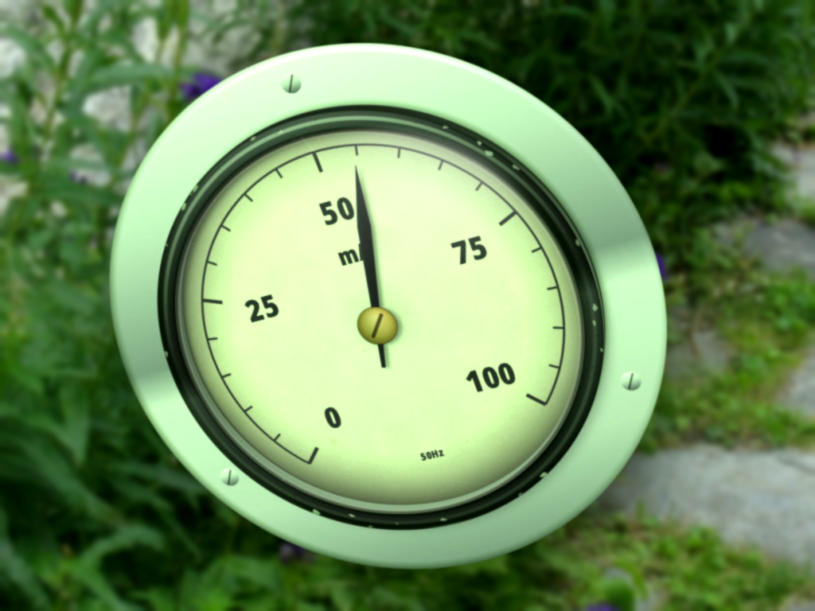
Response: {"value": 55, "unit": "mA"}
